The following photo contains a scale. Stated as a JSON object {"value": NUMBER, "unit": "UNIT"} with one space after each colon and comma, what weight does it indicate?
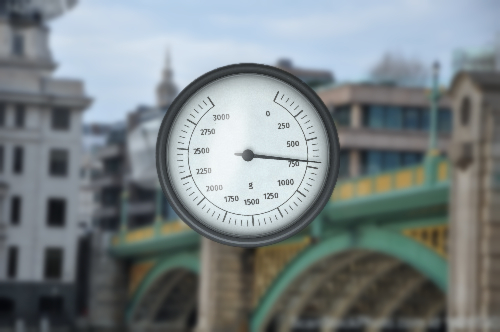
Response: {"value": 700, "unit": "g"}
